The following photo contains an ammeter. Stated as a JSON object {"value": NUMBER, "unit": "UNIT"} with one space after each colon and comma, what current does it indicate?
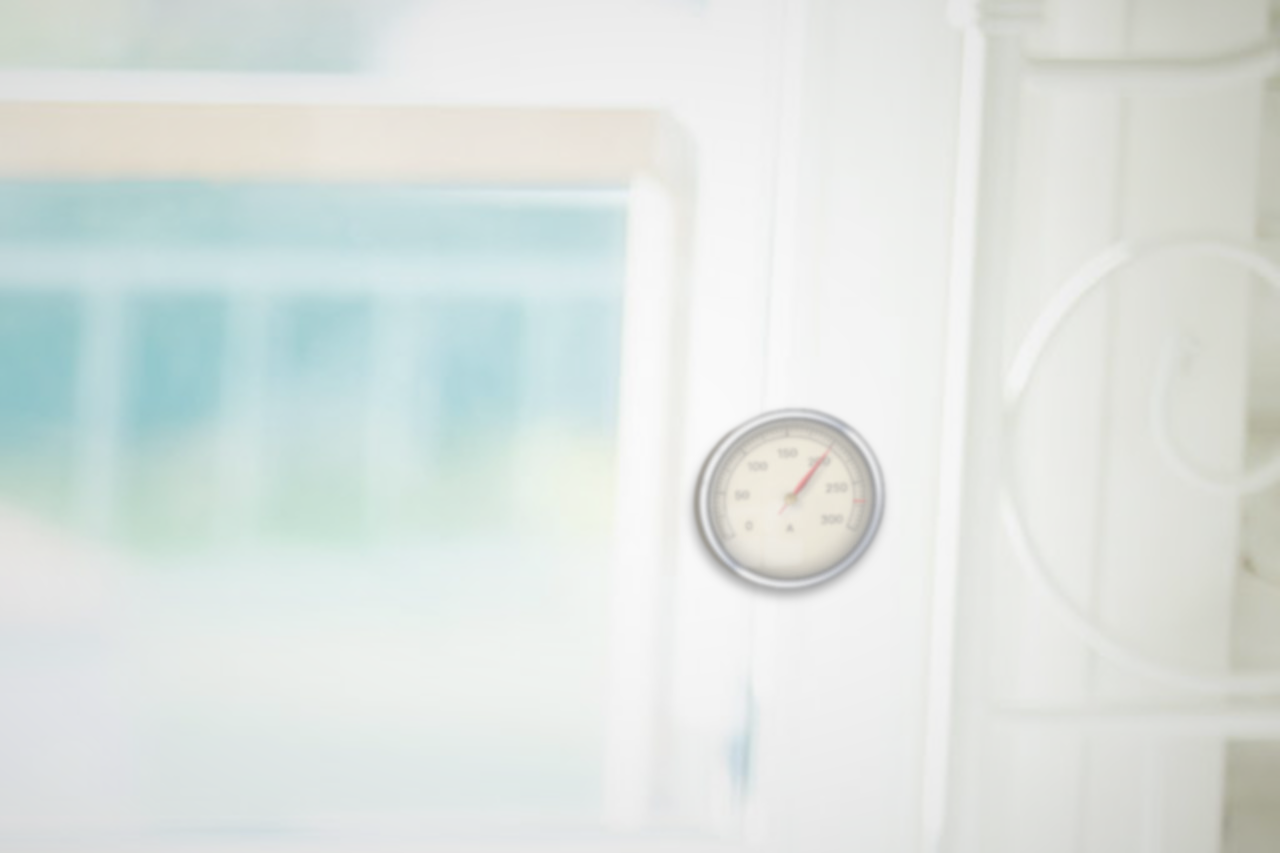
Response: {"value": 200, "unit": "A"}
